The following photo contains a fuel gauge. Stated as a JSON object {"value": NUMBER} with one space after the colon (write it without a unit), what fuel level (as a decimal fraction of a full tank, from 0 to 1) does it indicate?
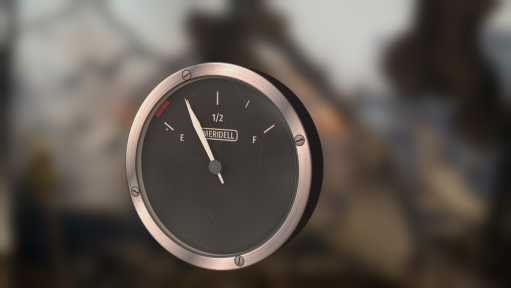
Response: {"value": 0.25}
